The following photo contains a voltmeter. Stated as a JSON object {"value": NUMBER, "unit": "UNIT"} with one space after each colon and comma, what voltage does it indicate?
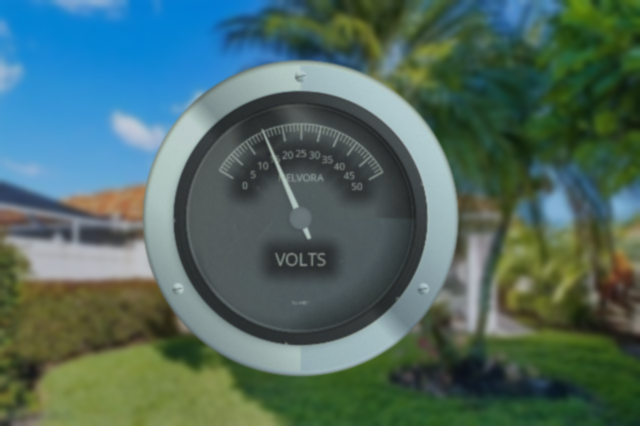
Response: {"value": 15, "unit": "V"}
